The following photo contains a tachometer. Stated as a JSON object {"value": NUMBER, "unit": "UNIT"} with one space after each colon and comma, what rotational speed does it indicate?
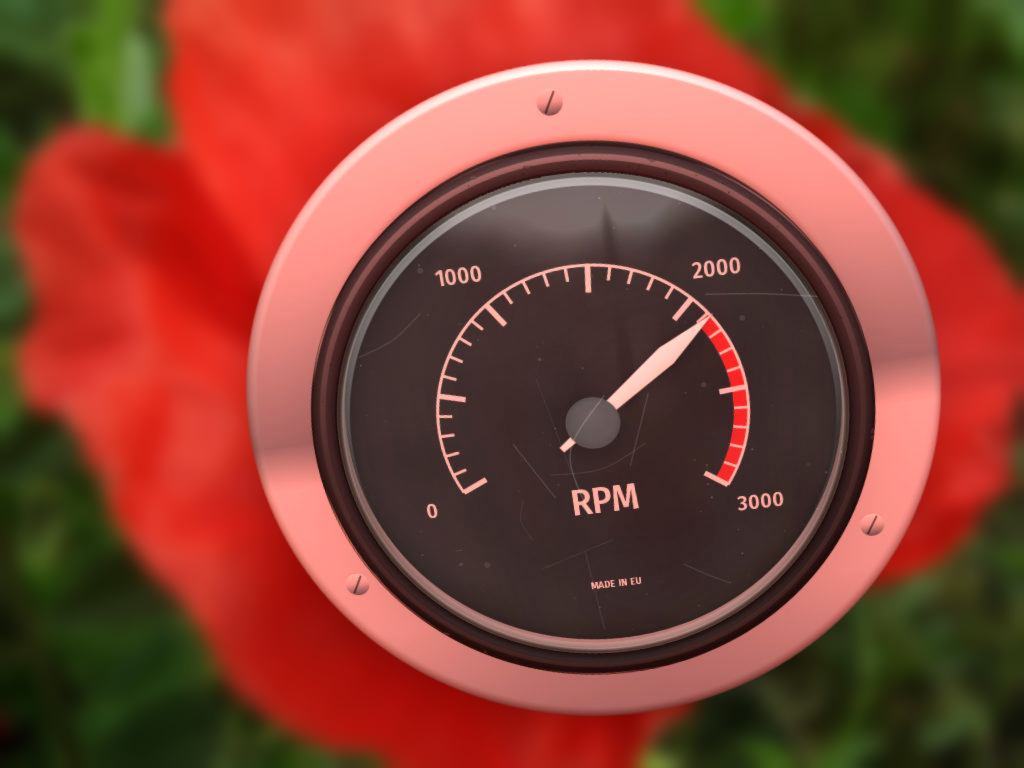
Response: {"value": 2100, "unit": "rpm"}
